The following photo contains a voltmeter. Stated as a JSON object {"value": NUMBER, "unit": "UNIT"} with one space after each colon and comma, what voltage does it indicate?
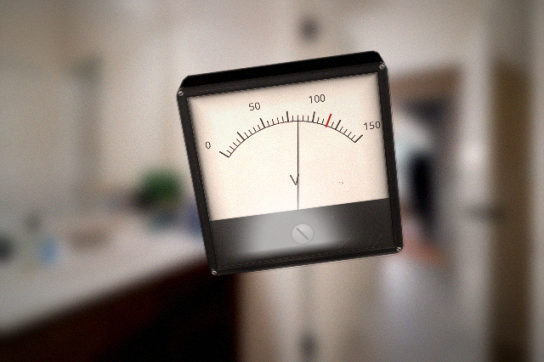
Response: {"value": 85, "unit": "V"}
